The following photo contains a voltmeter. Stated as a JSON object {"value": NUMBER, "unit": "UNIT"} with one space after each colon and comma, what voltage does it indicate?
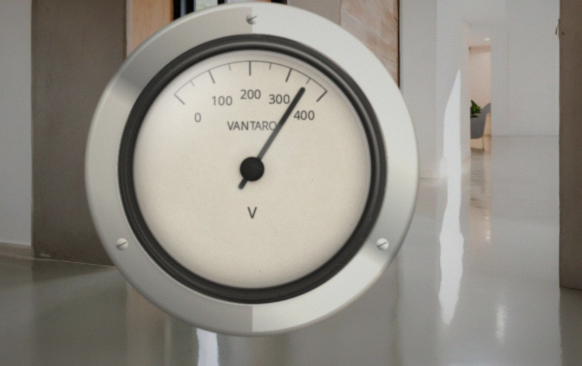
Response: {"value": 350, "unit": "V"}
